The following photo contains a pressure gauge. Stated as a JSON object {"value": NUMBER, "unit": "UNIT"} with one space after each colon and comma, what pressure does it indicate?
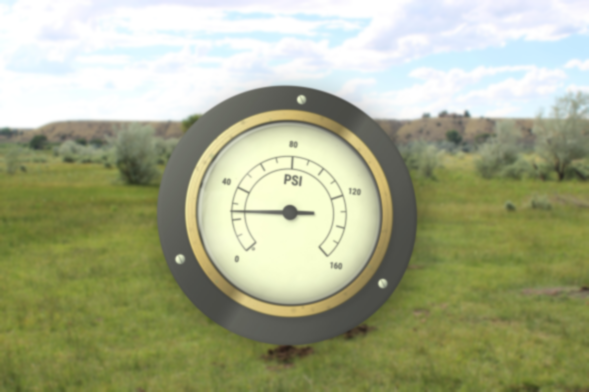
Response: {"value": 25, "unit": "psi"}
